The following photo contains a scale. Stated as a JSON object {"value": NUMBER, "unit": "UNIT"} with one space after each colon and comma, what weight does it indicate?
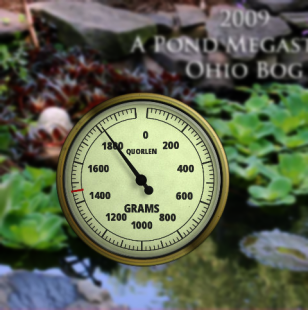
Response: {"value": 1820, "unit": "g"}
